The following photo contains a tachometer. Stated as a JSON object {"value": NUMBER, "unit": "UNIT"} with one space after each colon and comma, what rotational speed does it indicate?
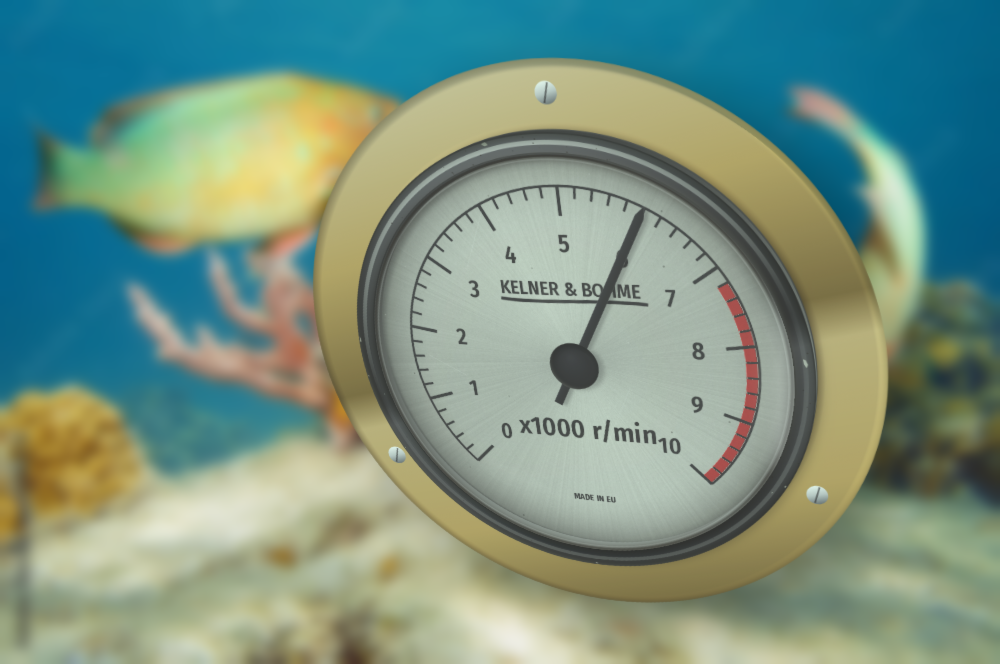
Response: {"value": 6000, "unit": "rpm"}
